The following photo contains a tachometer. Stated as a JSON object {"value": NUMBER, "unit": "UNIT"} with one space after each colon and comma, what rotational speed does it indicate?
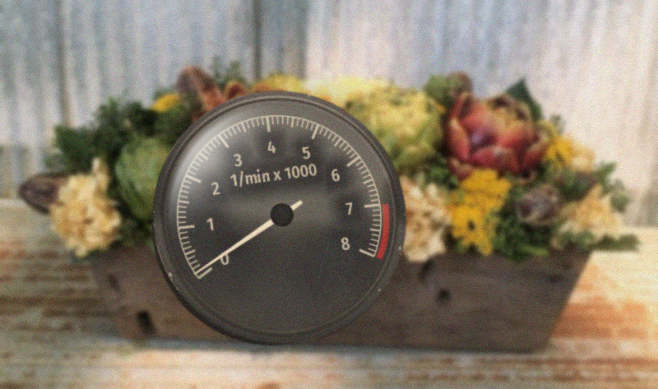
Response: {"value": 100, "unit": "rpm"}
